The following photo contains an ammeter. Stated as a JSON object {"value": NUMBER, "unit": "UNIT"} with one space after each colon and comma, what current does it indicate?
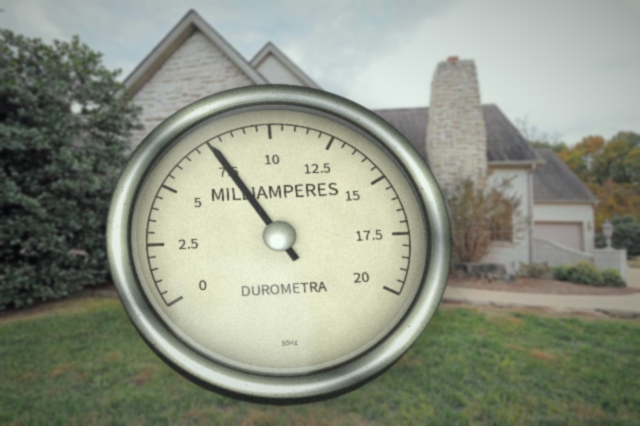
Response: {"value": 7.5, "unit": "mA"}
